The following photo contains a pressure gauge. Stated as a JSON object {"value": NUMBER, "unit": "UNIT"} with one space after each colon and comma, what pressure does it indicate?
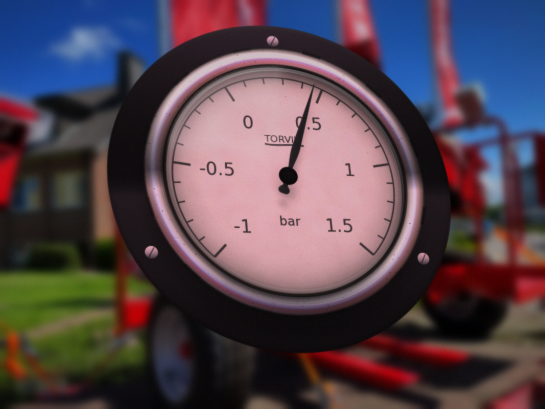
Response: {"value": 0.45, "unit": "bar"}
